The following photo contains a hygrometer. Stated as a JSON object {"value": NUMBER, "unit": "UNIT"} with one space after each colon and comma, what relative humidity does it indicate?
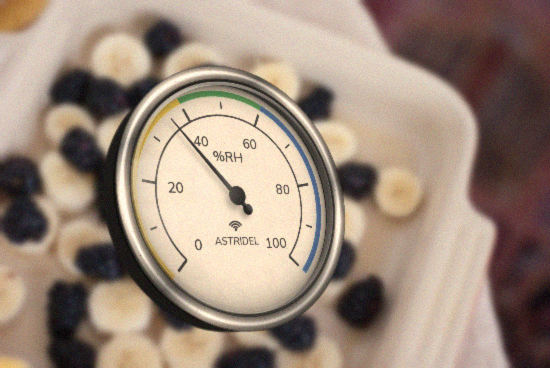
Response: {"value": 35, "unit": "%"}
